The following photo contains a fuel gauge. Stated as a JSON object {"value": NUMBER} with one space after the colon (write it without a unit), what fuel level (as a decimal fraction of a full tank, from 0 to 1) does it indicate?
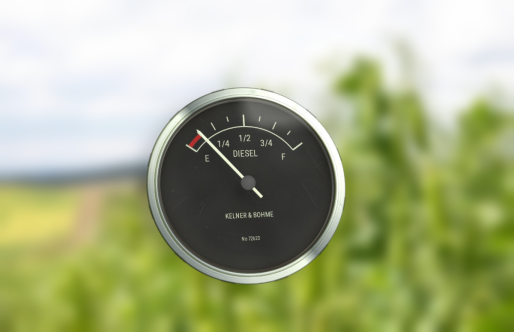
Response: {"value": 0.125}
